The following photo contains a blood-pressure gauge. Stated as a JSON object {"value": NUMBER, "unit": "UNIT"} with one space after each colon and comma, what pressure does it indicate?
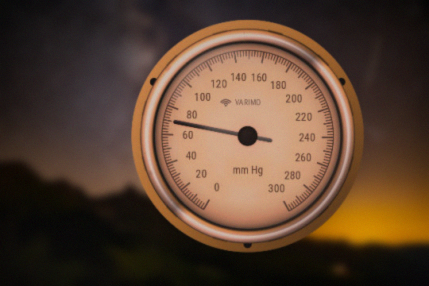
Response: {"value": 70, "unit": "mmHg"}
